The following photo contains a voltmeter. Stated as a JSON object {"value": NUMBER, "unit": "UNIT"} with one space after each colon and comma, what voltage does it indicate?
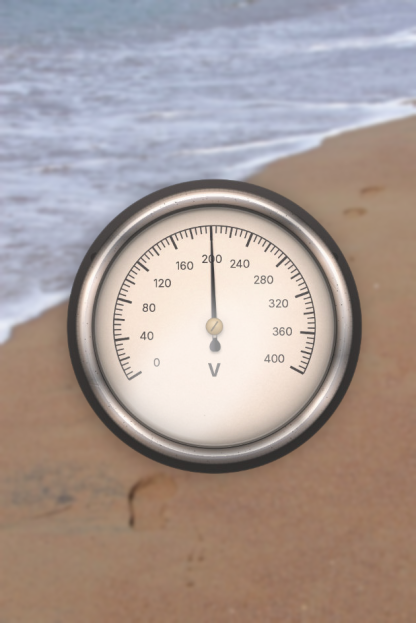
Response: {"value": 200, "unit": "V"}
